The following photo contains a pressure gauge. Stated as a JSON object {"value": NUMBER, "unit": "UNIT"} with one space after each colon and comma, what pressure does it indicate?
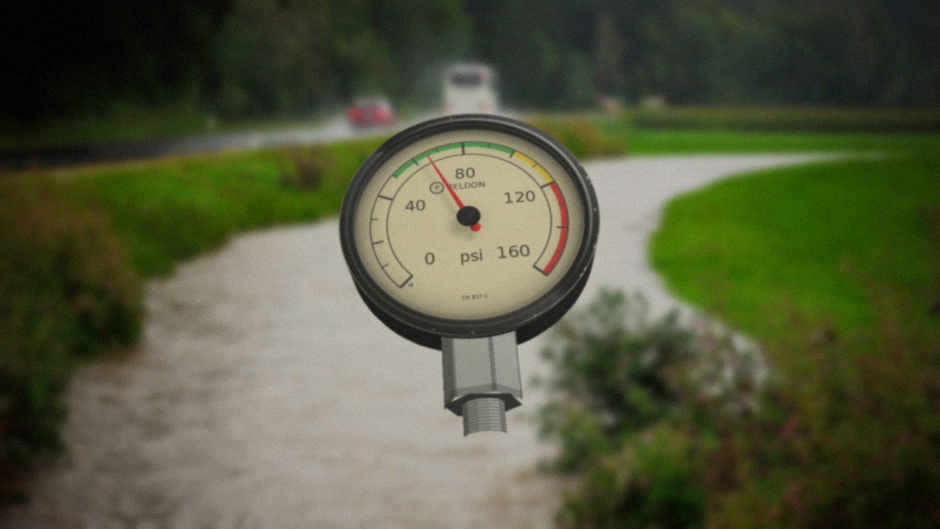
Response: {"value": 65, "unit": "psi"}
